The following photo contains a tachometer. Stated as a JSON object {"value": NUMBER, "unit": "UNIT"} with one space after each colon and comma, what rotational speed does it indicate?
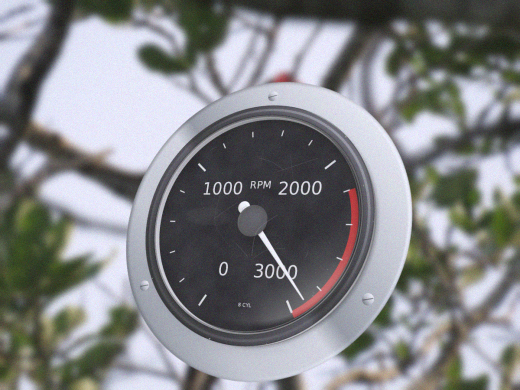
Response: {"value": 2900, "unit": "rpm"}
